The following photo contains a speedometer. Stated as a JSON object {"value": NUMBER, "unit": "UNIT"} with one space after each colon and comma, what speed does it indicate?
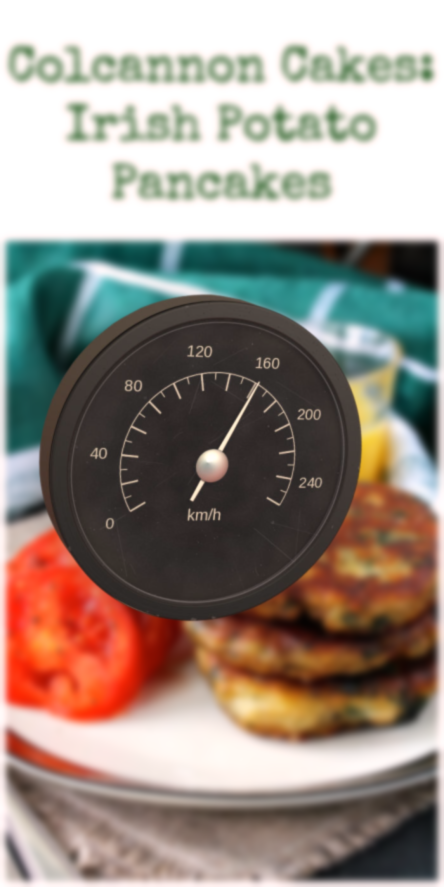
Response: {"value": 160, "unit": "km/h"}
